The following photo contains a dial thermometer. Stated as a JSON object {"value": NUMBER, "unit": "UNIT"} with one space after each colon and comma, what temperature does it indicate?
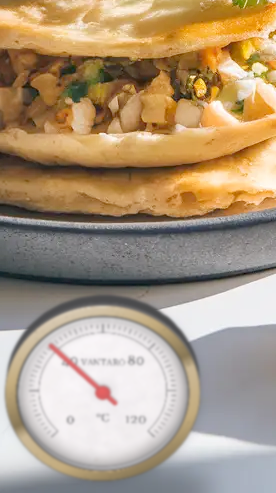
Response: {"value": 40, "unit": "°C"}
